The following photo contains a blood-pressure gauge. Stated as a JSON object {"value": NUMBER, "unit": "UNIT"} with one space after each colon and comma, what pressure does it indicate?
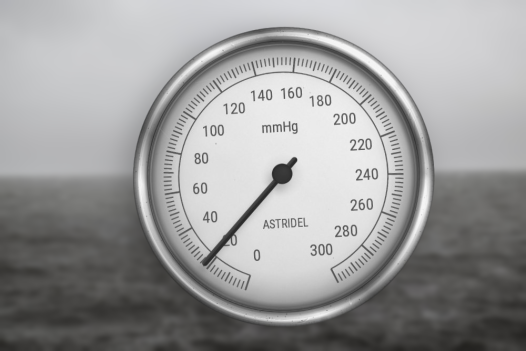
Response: {"value": 22, "unit": "mmHg"}
